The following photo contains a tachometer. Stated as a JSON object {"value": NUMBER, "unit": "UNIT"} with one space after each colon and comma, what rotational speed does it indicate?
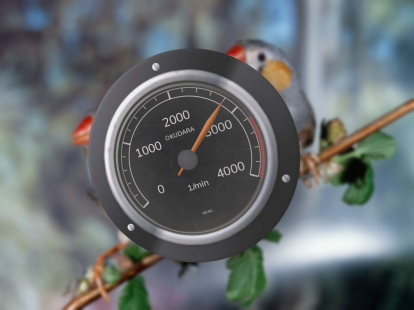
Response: {"value": 2800, "unit": "rpm"}
